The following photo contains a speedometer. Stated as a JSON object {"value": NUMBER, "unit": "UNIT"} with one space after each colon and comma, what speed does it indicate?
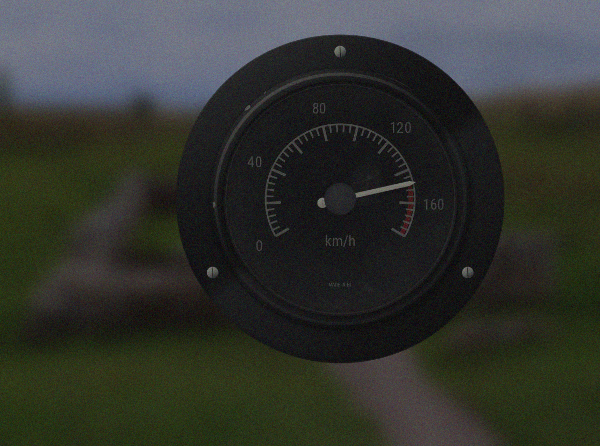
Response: {"value": 148, "unit": "km/h"}
